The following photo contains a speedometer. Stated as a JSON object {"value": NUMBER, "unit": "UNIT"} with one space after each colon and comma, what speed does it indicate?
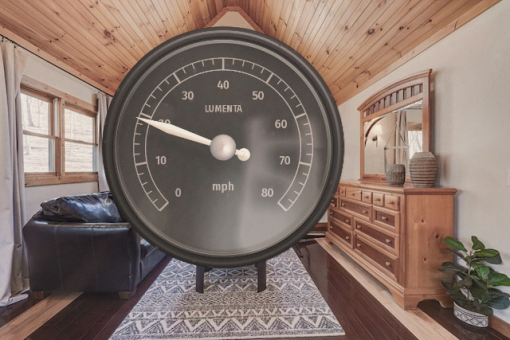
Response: {"value": 19, "unit": "mph"}
